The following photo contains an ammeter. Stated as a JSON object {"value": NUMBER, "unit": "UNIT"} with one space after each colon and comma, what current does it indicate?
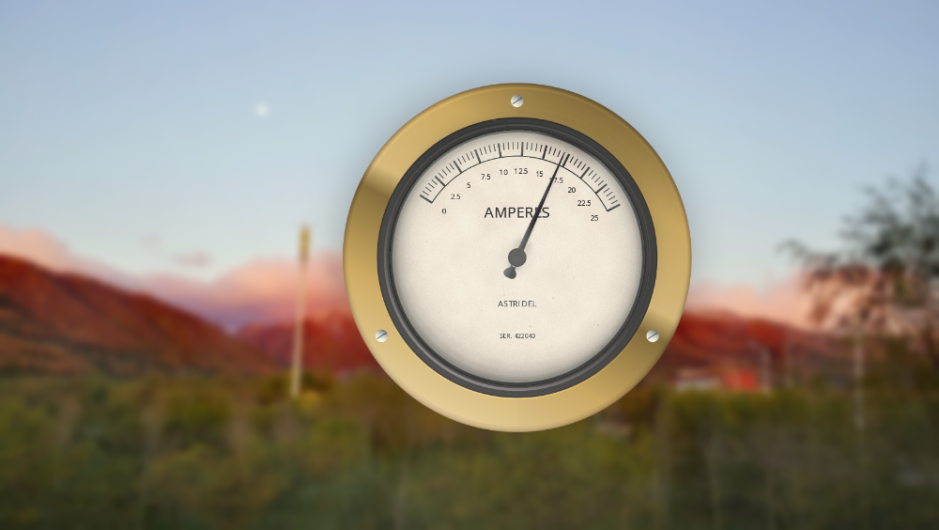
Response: {"value": 17, "unit": "A"}
